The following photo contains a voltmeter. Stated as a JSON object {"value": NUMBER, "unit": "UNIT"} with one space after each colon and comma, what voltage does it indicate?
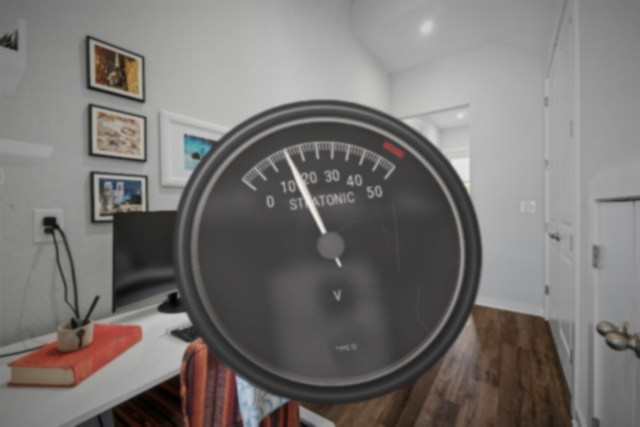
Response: {"value": 15, "unit": "V"}
